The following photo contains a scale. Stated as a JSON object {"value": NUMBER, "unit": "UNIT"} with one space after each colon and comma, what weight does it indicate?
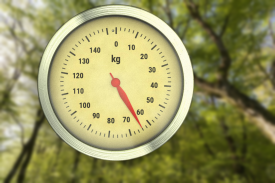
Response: {"value": 64, "unit": "kg"}
